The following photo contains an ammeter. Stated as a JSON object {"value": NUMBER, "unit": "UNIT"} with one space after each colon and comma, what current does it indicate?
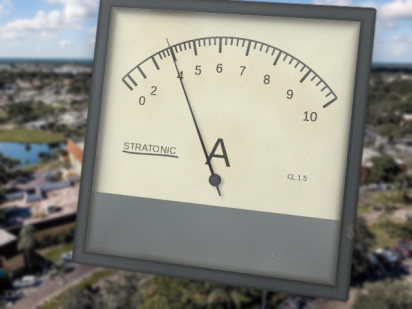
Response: {"value": 4, "unit": "A"}
